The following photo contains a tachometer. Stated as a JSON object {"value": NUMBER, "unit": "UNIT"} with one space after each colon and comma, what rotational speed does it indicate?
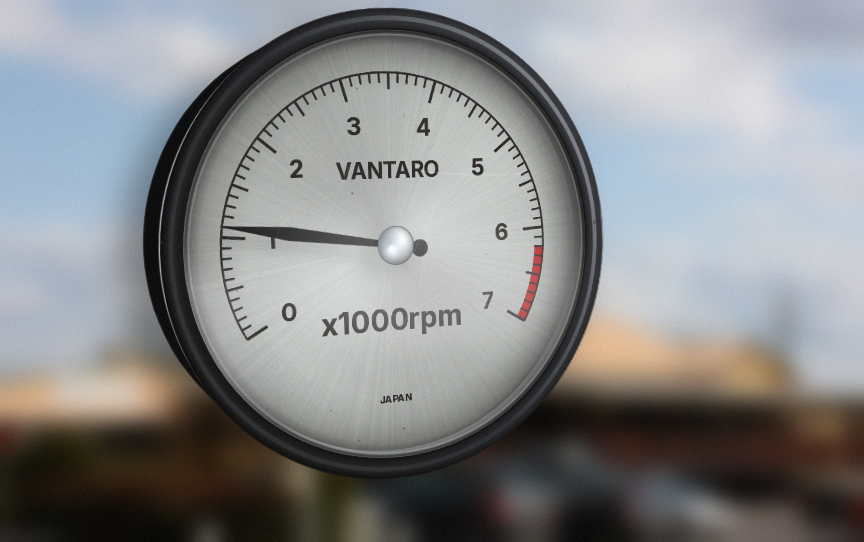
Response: {"value": 1100, "unit": "rpm"}
